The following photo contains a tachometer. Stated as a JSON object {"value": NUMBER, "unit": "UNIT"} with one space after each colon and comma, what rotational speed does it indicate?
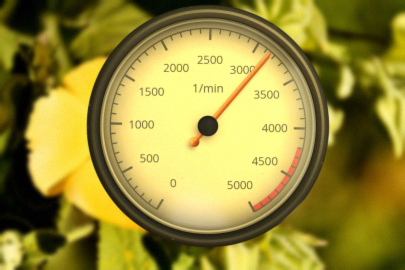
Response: {"value": 3150, "unit": "rpm"}
